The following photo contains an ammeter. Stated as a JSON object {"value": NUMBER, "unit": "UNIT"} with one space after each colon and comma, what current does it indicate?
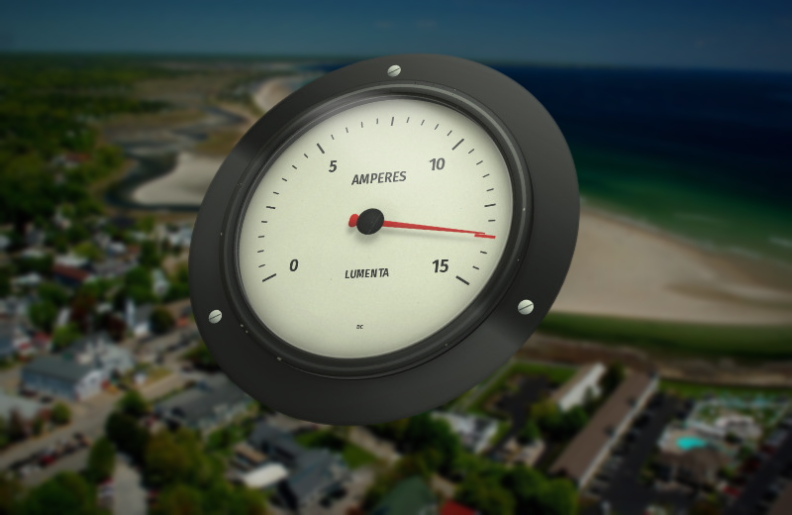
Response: {"value": 13.5, "unit": "A"}
